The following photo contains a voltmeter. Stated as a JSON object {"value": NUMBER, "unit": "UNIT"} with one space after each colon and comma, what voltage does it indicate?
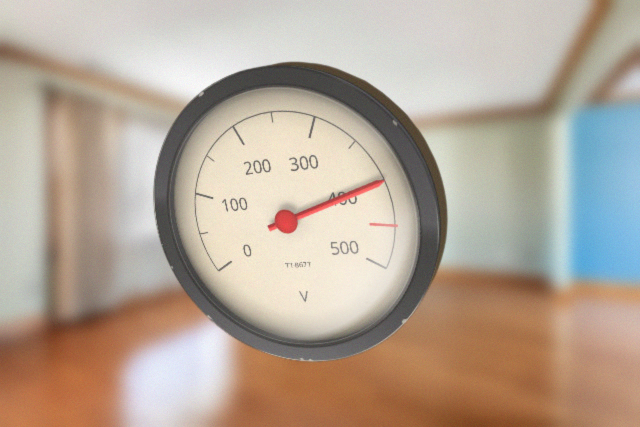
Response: {"value": 400, "unit": "V"}
